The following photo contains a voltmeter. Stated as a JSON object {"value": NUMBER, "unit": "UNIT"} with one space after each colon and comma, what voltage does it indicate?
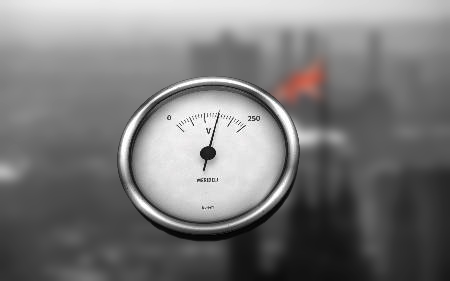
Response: {"value": 150, "unit": "V"}
